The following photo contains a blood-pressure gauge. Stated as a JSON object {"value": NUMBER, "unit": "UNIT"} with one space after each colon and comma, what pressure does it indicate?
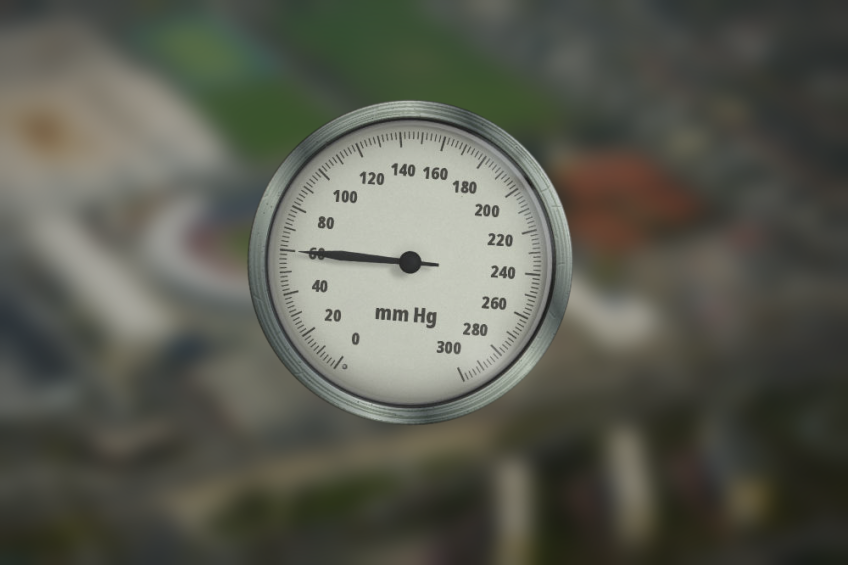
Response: {"value": 60, "unit": "mmHg"}
